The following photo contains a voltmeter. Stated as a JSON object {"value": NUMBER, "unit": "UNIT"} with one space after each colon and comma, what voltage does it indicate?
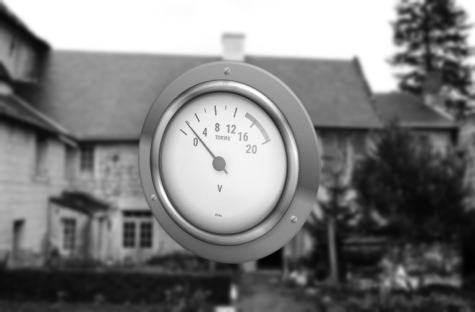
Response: {"value": 2, "unit": "V"}
